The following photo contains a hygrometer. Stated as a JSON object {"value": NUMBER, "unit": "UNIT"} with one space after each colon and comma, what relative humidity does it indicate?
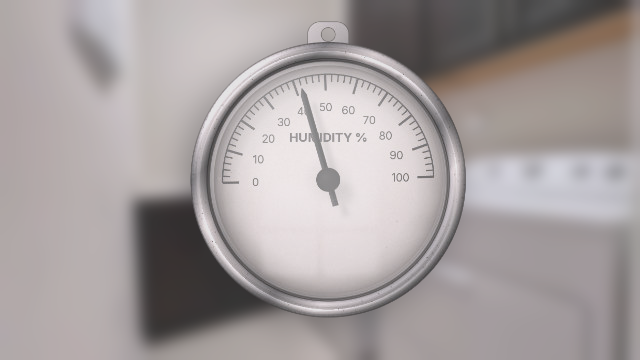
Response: {"value": 42, "unit": "%"}
